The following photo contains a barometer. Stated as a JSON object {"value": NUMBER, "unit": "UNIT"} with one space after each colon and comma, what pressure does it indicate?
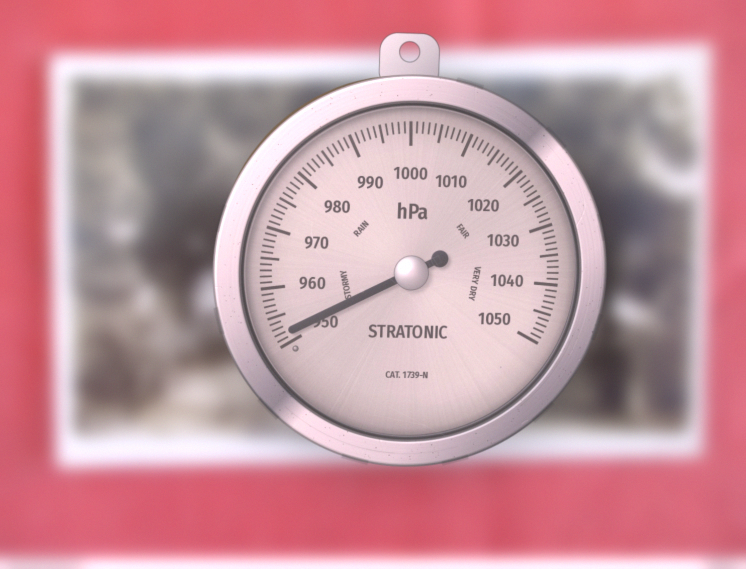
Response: {"value": 952, "unit": "hPa"}
